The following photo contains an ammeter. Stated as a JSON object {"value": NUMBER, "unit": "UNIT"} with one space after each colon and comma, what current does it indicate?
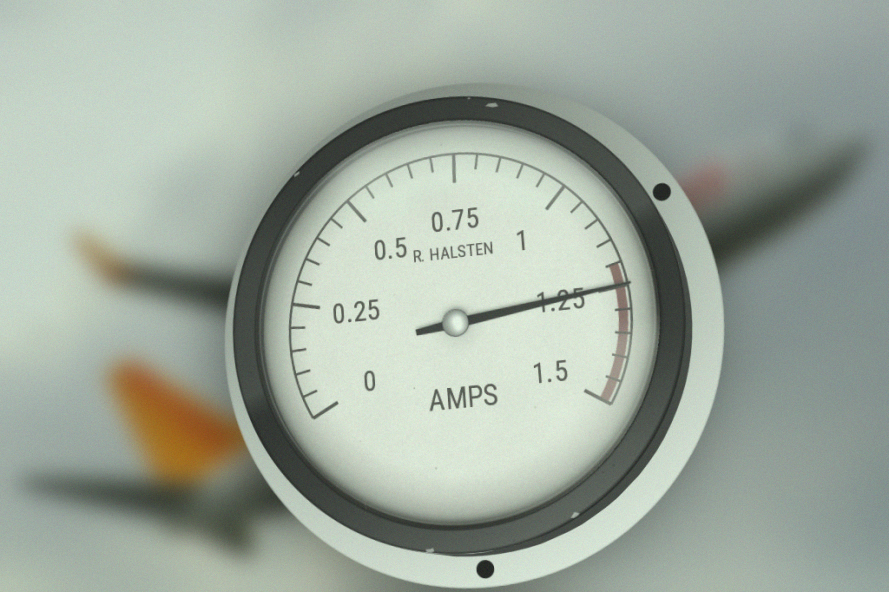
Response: {"value": 1.25, "unit": "A"}
